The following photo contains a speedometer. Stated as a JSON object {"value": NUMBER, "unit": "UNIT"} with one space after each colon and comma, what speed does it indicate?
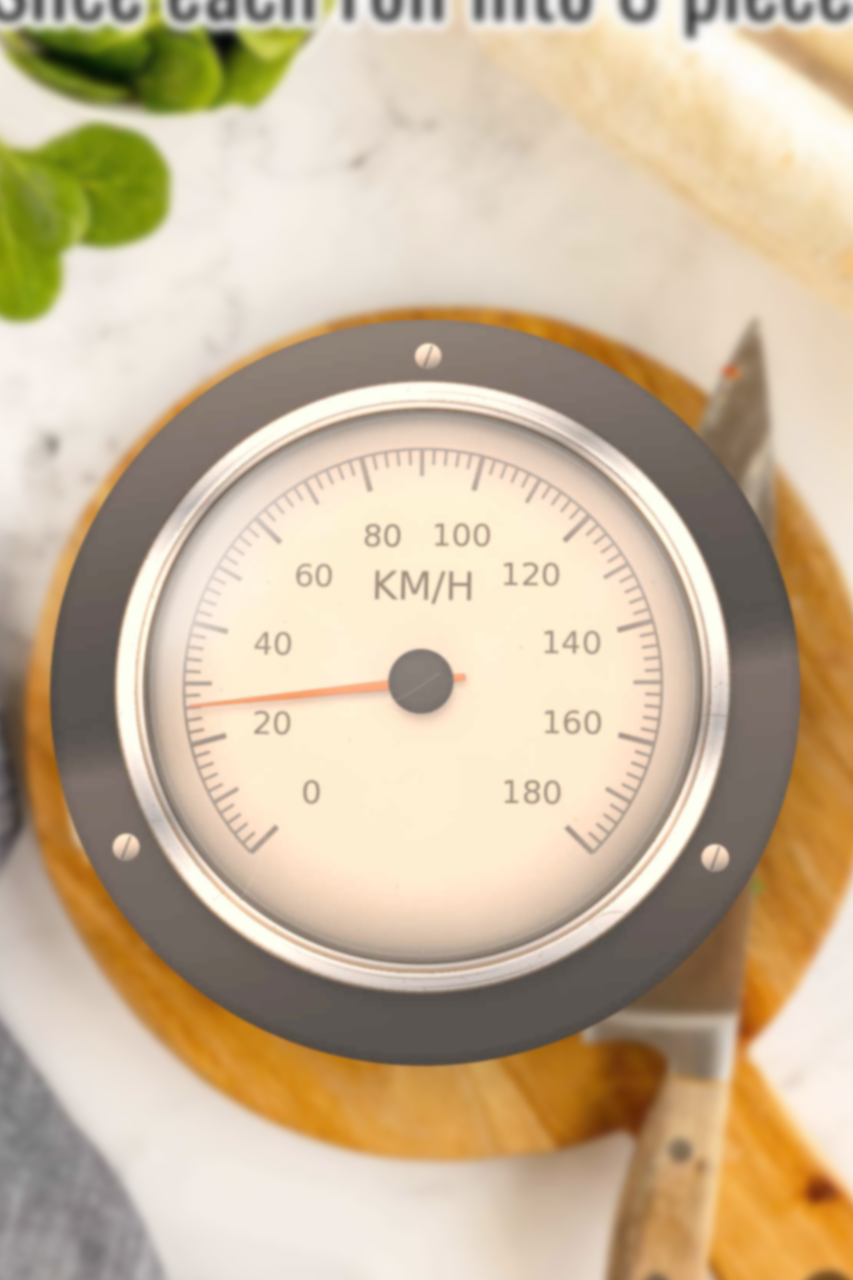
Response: {"value": 26, "unit": "km/h"}
